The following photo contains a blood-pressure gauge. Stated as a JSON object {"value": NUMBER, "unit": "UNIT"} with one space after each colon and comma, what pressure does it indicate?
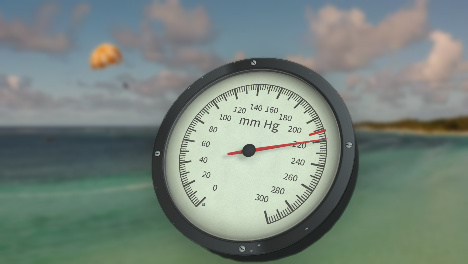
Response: {"value": 220, "unit": "mmHg"}
